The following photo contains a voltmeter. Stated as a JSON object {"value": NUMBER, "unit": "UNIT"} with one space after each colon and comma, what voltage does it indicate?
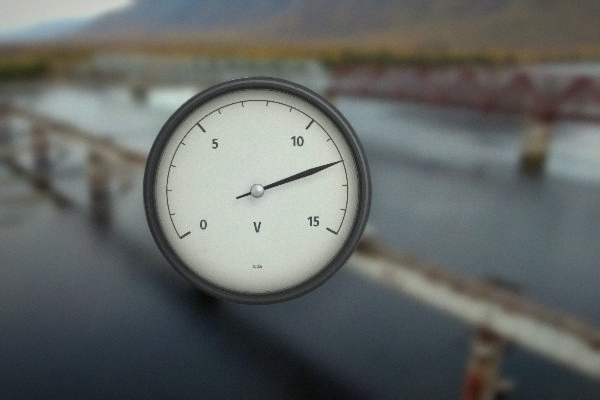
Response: {"value": 12, "unit": "V"}
